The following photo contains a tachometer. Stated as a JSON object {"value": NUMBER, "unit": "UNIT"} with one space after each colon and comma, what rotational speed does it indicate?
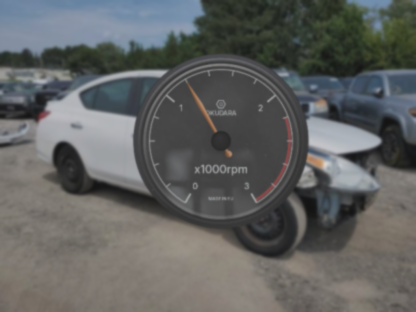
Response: {"value": 1200, "unit": "rpm"}
